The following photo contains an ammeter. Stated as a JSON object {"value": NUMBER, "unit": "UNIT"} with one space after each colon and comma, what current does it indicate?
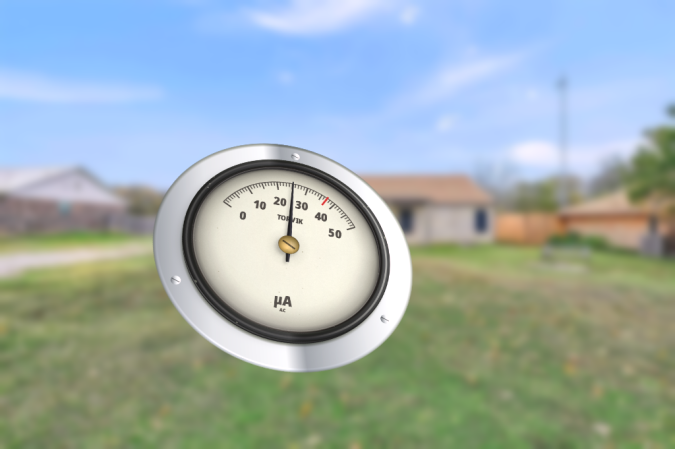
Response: {"value": 25, "unit": "µA"}
